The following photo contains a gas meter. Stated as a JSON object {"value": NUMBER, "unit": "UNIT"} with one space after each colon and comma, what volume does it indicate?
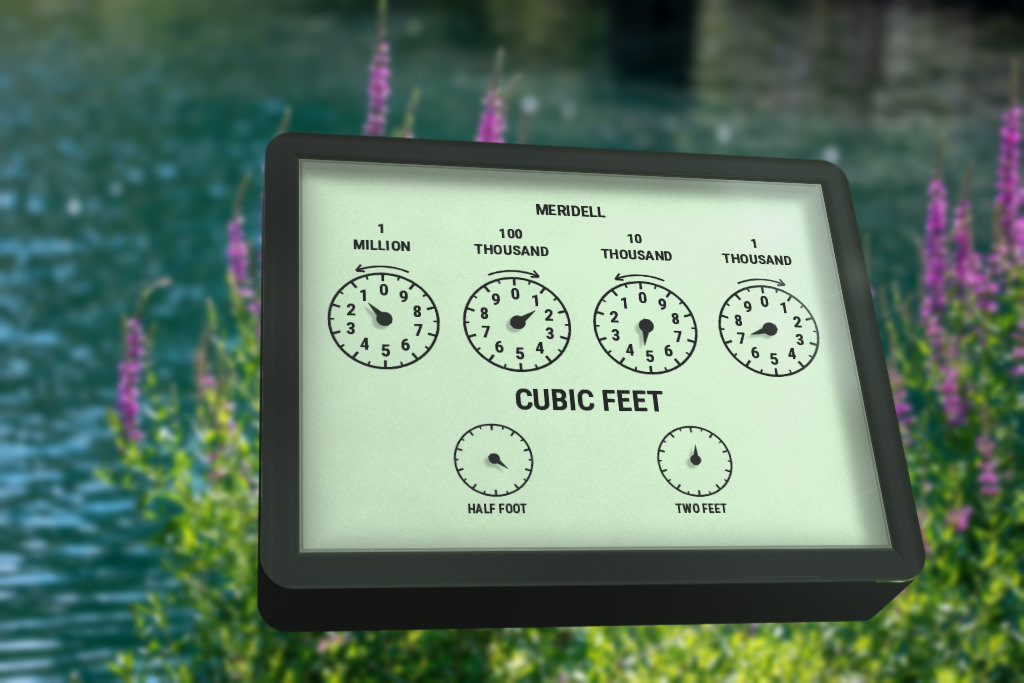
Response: {"value": 114700, "unit": "ft³"}
